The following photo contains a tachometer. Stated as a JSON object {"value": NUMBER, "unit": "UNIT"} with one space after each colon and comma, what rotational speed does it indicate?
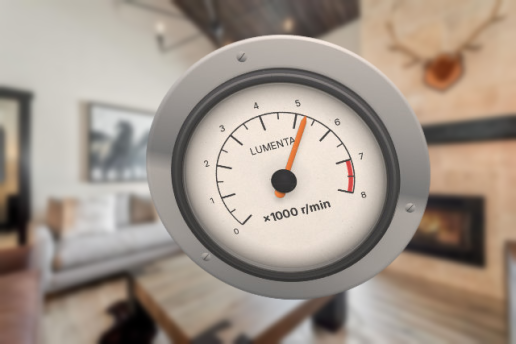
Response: {"value": 5250, "unit": "rpm"}
